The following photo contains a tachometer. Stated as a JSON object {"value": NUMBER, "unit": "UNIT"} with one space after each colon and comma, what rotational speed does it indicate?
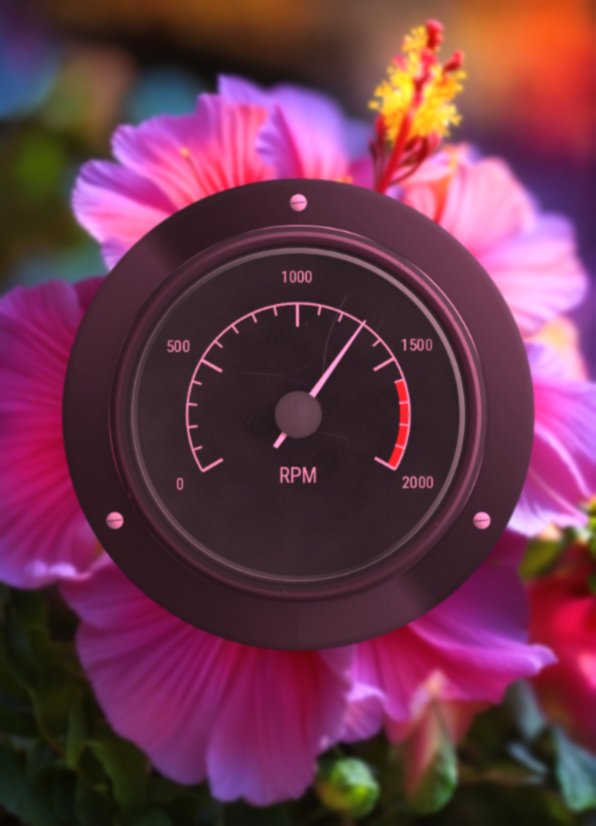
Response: {"value": 1300, "unit": "rpm"}
